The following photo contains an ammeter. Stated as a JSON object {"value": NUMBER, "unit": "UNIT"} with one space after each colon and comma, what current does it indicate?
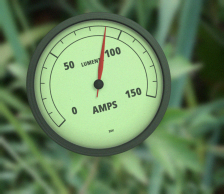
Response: {"value": 90, "unit": "A"}
